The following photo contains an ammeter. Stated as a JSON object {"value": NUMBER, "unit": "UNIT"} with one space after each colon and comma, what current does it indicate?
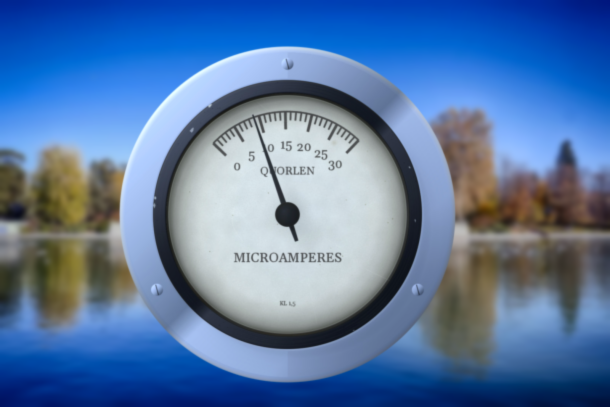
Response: {"value": 9, "unit": "µA"}
